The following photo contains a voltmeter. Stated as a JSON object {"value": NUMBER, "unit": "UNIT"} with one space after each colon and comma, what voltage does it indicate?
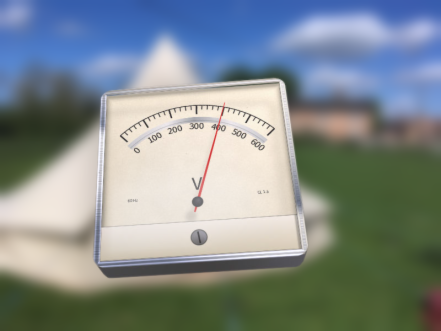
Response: {"value": 400, "unit": "V"}
